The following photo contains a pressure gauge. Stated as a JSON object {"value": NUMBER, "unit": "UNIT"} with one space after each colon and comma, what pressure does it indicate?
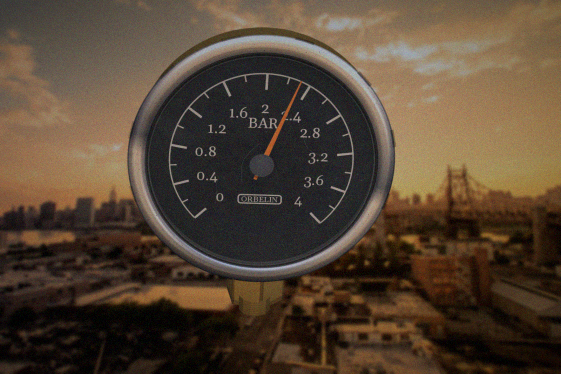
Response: {"value": 2.3, "unit": "bar"}
